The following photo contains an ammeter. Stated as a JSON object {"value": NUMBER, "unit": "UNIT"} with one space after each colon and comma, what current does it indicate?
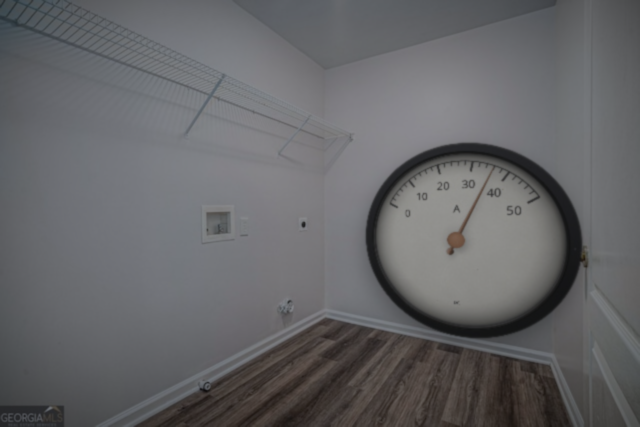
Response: {"value": 36, "unit": "A"}
